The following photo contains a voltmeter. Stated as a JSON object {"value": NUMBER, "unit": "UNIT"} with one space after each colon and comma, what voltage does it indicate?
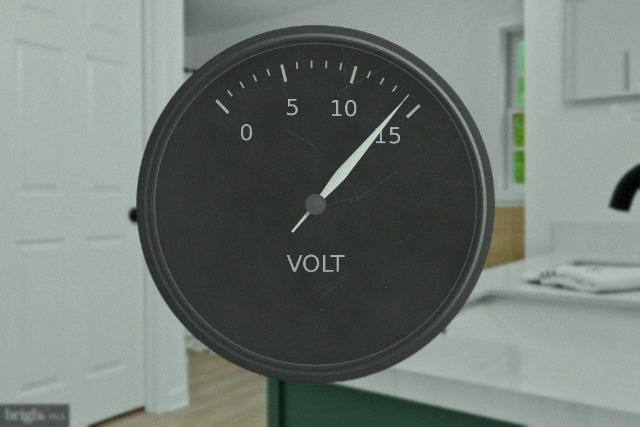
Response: {"value": 14, "unit": "V"}
